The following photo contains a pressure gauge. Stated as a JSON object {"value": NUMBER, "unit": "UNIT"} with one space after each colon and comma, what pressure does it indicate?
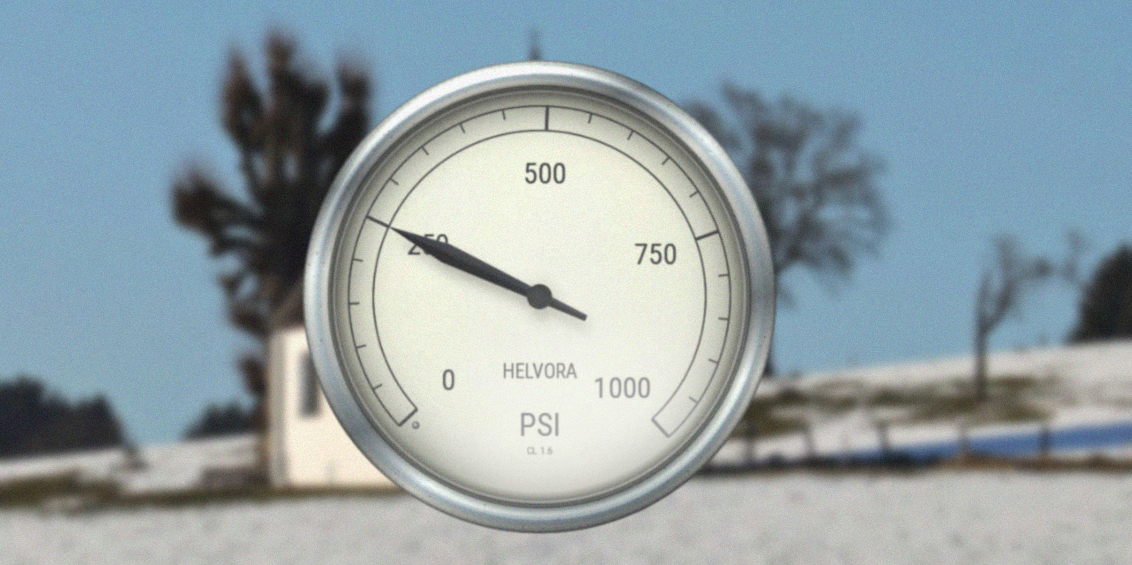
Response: {"value": 250, "unit": "psi"}
